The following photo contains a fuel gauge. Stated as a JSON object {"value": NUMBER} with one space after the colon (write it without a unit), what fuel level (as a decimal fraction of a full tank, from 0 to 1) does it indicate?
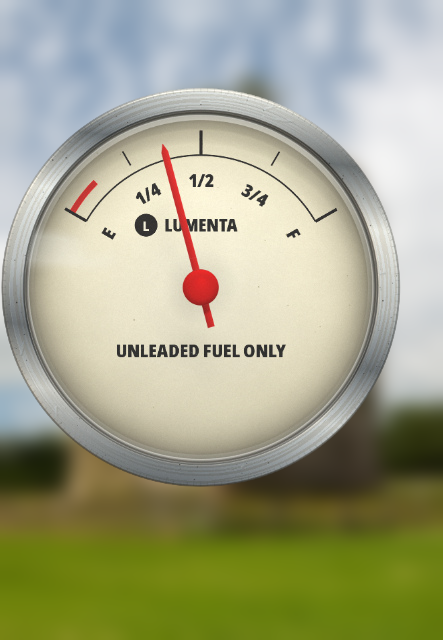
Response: {"value": 0.375}
